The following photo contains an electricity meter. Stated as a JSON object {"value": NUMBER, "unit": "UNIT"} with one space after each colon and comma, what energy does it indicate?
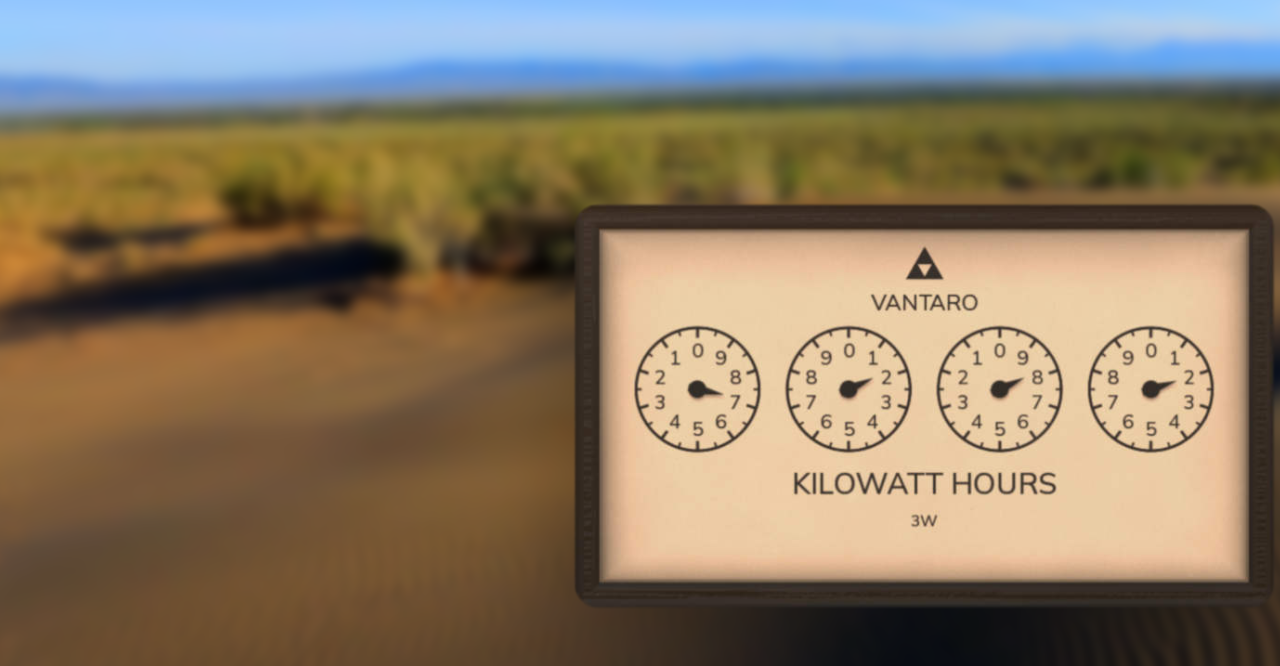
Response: {"value": 7182, "unit": "kWh"}
